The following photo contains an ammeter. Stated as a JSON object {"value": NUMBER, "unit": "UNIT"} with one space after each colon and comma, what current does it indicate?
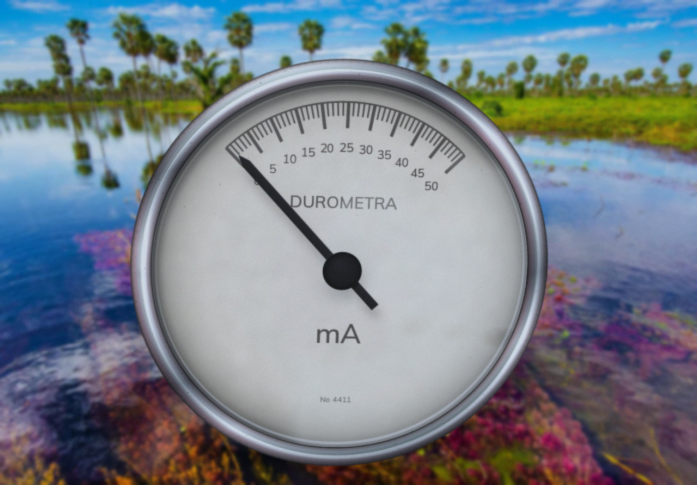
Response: {"value": 1, "unit": "mA"}
